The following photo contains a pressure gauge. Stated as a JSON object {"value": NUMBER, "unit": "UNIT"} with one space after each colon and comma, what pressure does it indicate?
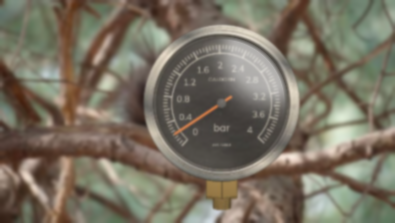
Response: {"value": 0.2, "unit": "bar"}
